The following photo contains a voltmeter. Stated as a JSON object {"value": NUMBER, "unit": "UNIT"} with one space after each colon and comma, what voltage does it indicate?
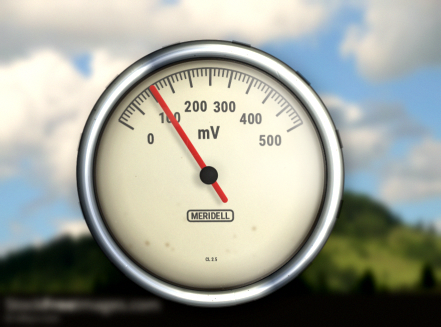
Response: {"value": 110, "unit": "mV"}
